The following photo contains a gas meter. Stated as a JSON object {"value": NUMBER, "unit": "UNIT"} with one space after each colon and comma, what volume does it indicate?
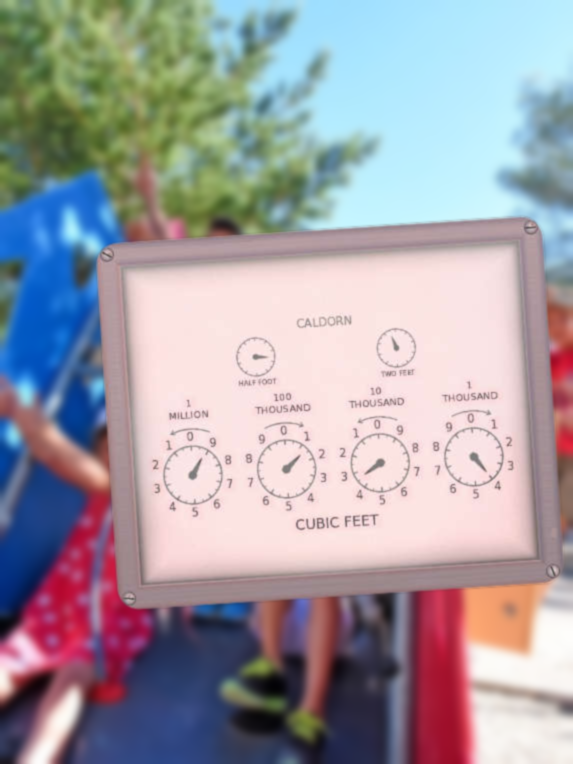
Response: {"value": 913400, "unit": "ft³"}
